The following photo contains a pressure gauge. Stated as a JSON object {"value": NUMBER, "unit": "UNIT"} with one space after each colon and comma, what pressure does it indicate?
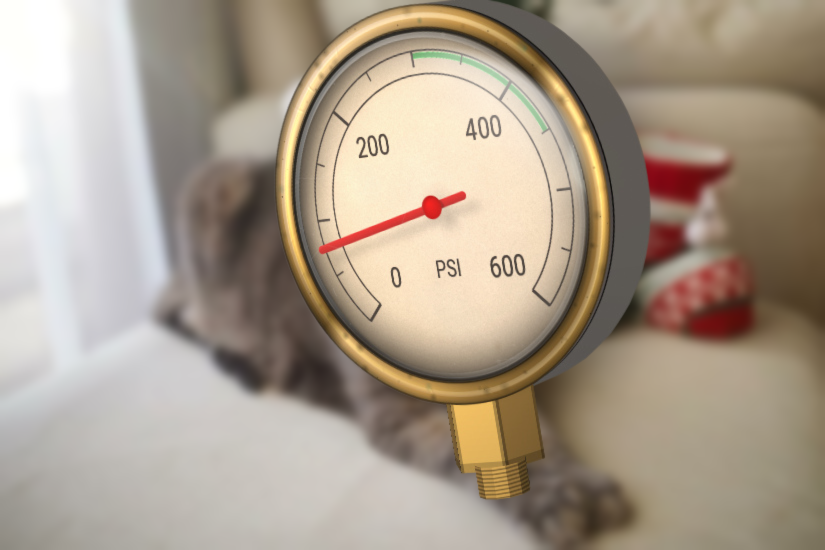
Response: {"value": 75, "unit": "psi"}
